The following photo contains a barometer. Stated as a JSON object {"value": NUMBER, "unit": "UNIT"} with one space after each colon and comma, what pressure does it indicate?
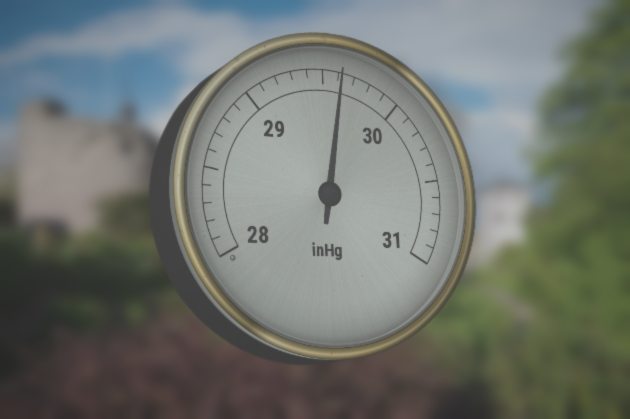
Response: {"value": 29.6, "unit": "inHg"}
